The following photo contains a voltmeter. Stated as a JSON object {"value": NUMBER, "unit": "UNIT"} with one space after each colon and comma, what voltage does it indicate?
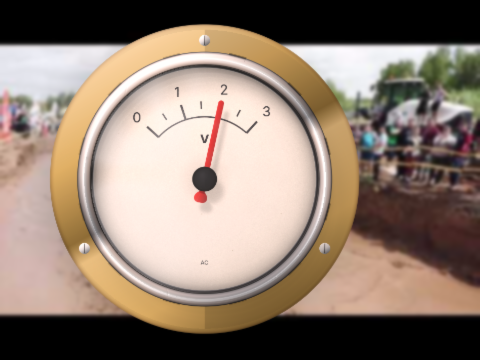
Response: {"value": 2, "unit": "V"}
